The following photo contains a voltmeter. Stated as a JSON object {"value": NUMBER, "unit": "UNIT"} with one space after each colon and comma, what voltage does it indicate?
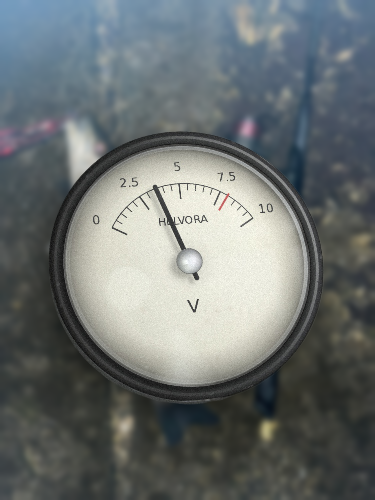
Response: {"value": 3.5, "unit": "V"}
